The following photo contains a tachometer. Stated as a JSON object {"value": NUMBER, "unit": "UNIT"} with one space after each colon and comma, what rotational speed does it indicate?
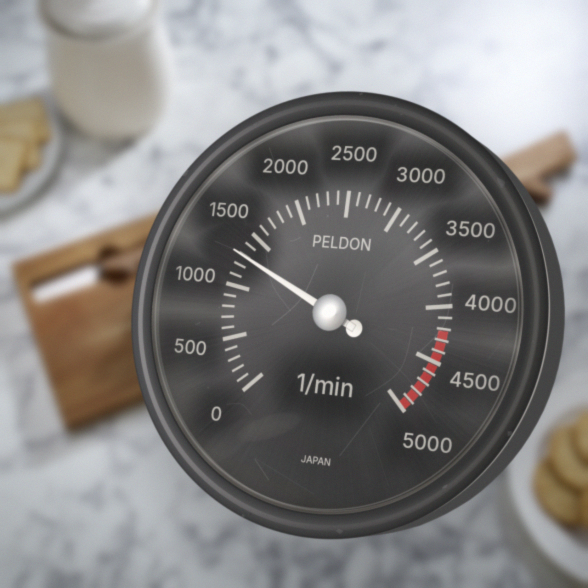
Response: {"value": 1300, "unit": "rpm"}
